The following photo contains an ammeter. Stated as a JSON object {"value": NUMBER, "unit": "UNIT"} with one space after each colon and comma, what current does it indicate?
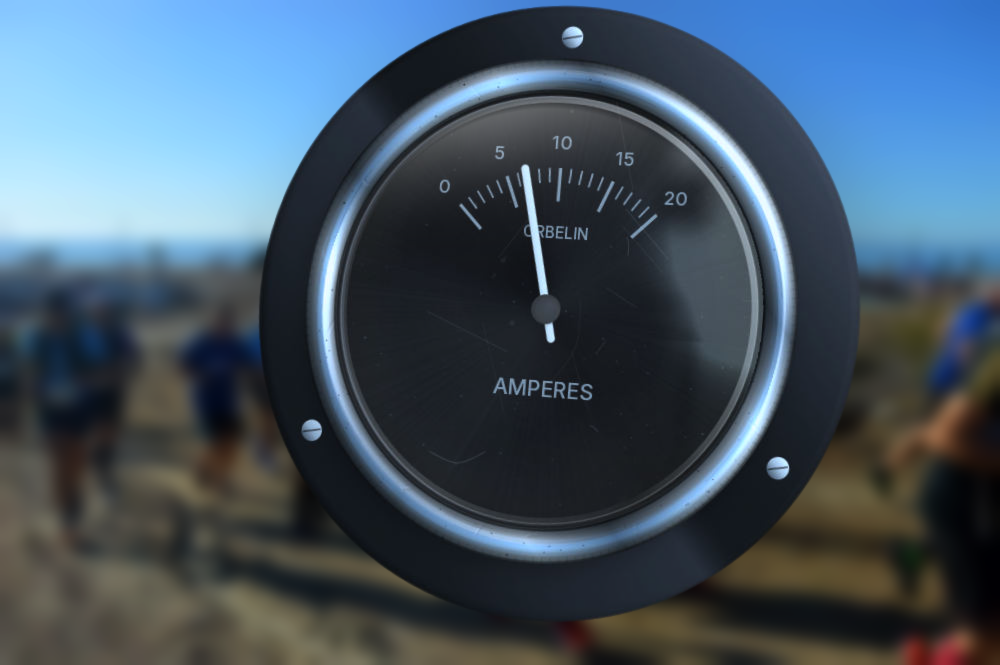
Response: {"value": 7, "unit": "A"}
